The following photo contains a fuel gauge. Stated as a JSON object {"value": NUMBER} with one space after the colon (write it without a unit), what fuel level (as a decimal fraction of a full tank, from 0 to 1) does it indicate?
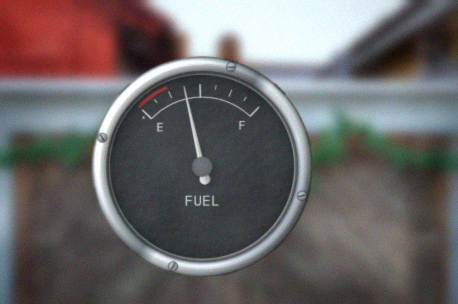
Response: {"value": 0.375}
